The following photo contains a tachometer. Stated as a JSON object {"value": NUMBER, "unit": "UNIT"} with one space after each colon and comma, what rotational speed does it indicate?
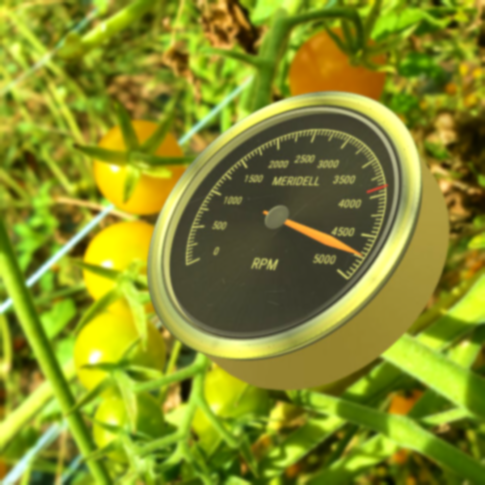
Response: {"value": 4750, "unit": "rpm"}
